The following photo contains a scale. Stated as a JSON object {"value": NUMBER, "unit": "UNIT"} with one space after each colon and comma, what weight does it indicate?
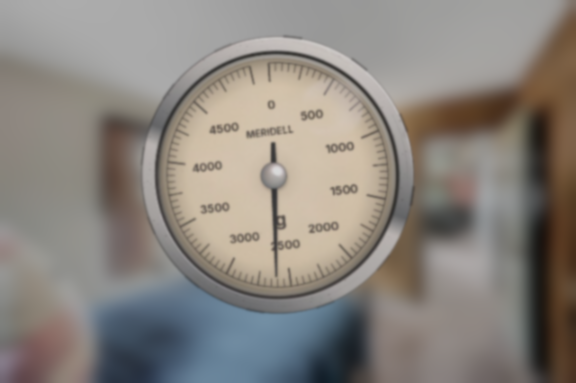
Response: {"value": 2600, "unit": "g"}
